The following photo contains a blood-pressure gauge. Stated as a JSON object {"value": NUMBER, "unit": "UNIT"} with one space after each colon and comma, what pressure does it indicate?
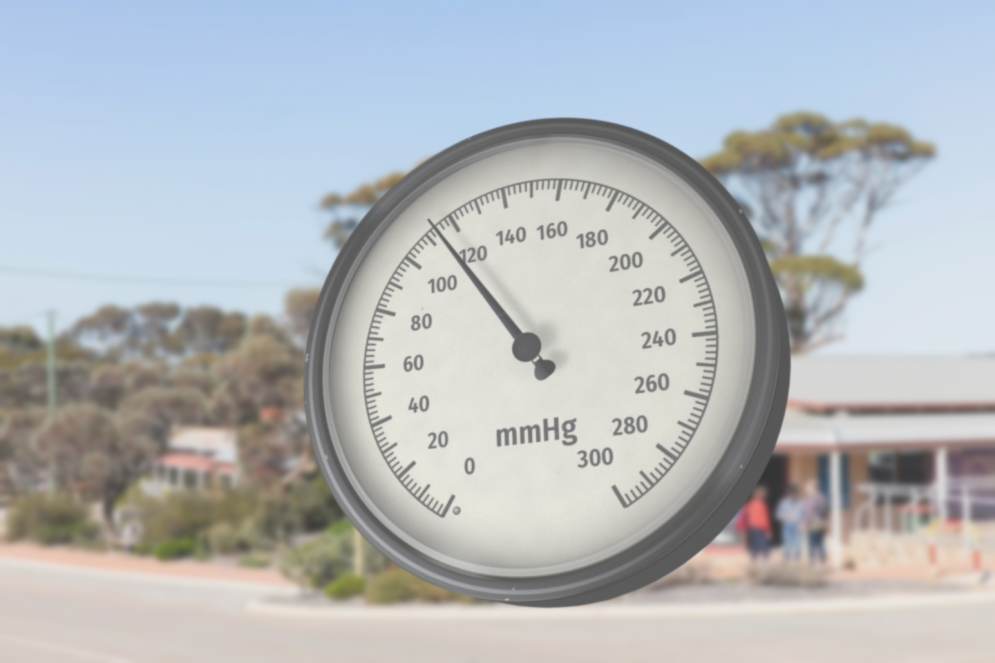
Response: {"value": 114, "unit": "mmHg"}
